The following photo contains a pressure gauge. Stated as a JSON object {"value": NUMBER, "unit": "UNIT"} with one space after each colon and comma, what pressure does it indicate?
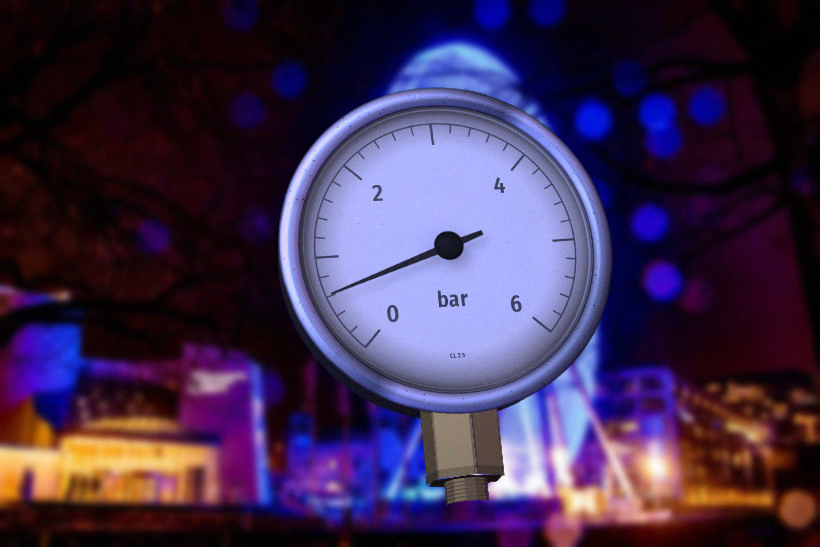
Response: {"value": 0.6, "unit": "bar"}
